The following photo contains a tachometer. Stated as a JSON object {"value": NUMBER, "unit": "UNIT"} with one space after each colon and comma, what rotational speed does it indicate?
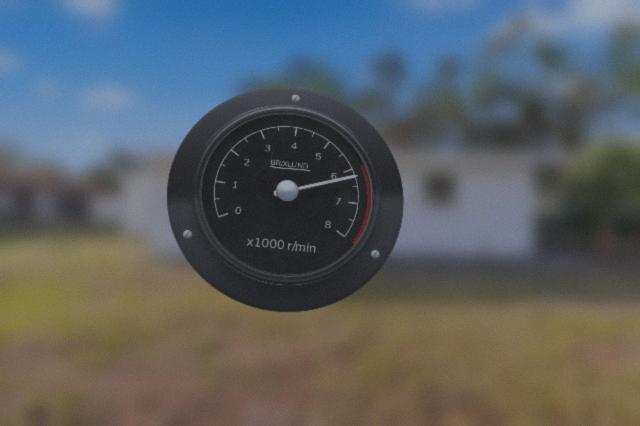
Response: {"value": 6250, "unit": "rpm"}
